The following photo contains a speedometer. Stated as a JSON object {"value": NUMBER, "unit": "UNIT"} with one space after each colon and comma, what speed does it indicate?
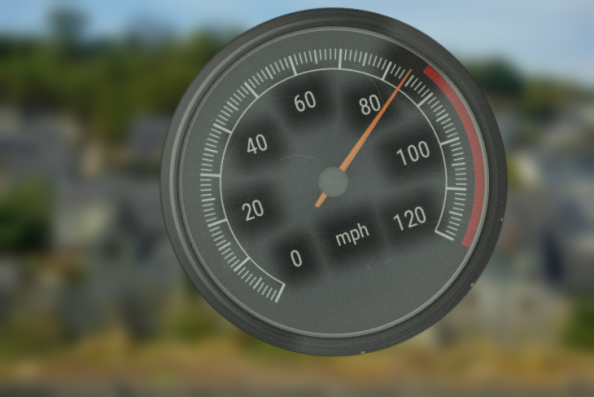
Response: {"value": 84, "unit": "mph"}
